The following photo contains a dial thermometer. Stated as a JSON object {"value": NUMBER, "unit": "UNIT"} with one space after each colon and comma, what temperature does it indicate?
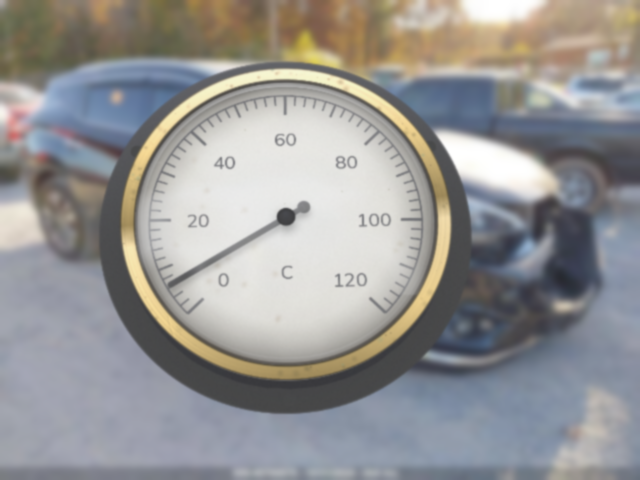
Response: {"value": 6, "unit": "°C"}
